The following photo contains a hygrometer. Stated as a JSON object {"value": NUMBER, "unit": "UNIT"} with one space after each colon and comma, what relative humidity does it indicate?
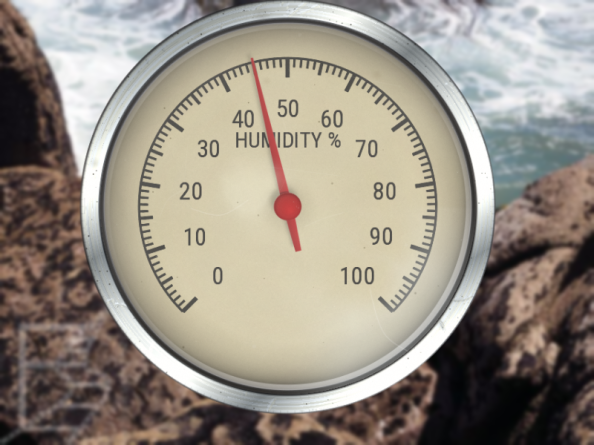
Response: {"value": 45, "unit": "%"}
